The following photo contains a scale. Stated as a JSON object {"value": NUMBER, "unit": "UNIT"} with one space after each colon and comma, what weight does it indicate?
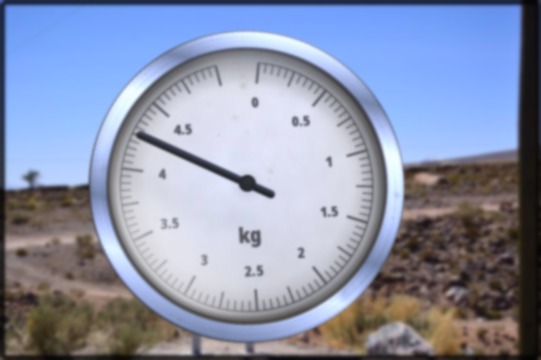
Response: {"value": 4.25, "unit": "kg"}
